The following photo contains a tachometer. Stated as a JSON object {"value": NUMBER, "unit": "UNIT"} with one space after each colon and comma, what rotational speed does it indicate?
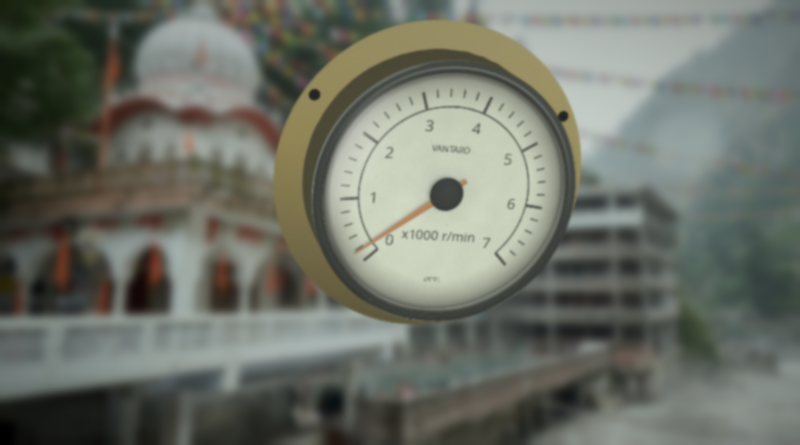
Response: {"value": 200, "unit": "rpm"}
